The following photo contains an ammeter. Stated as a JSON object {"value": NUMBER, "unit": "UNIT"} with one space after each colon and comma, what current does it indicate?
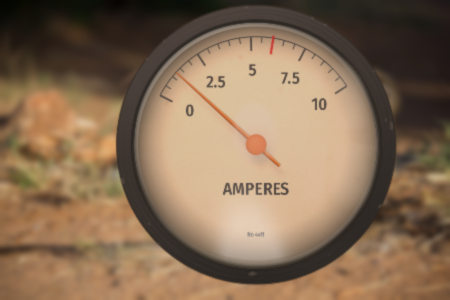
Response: {"value": 1.25, "unit": "A"}
